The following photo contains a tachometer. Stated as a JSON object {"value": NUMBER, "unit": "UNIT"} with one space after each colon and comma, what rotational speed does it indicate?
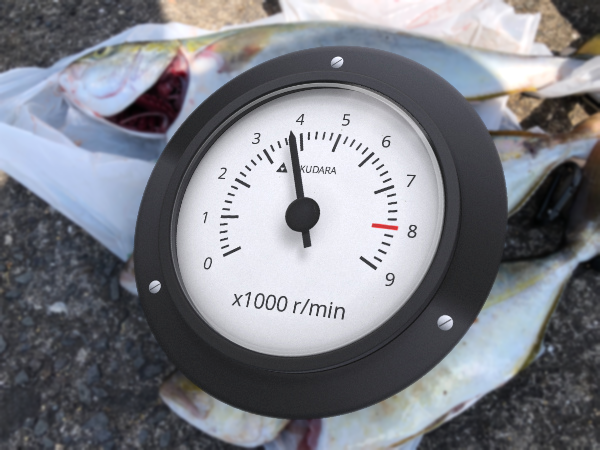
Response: {"value": 3800, "unit": "rpm"}
